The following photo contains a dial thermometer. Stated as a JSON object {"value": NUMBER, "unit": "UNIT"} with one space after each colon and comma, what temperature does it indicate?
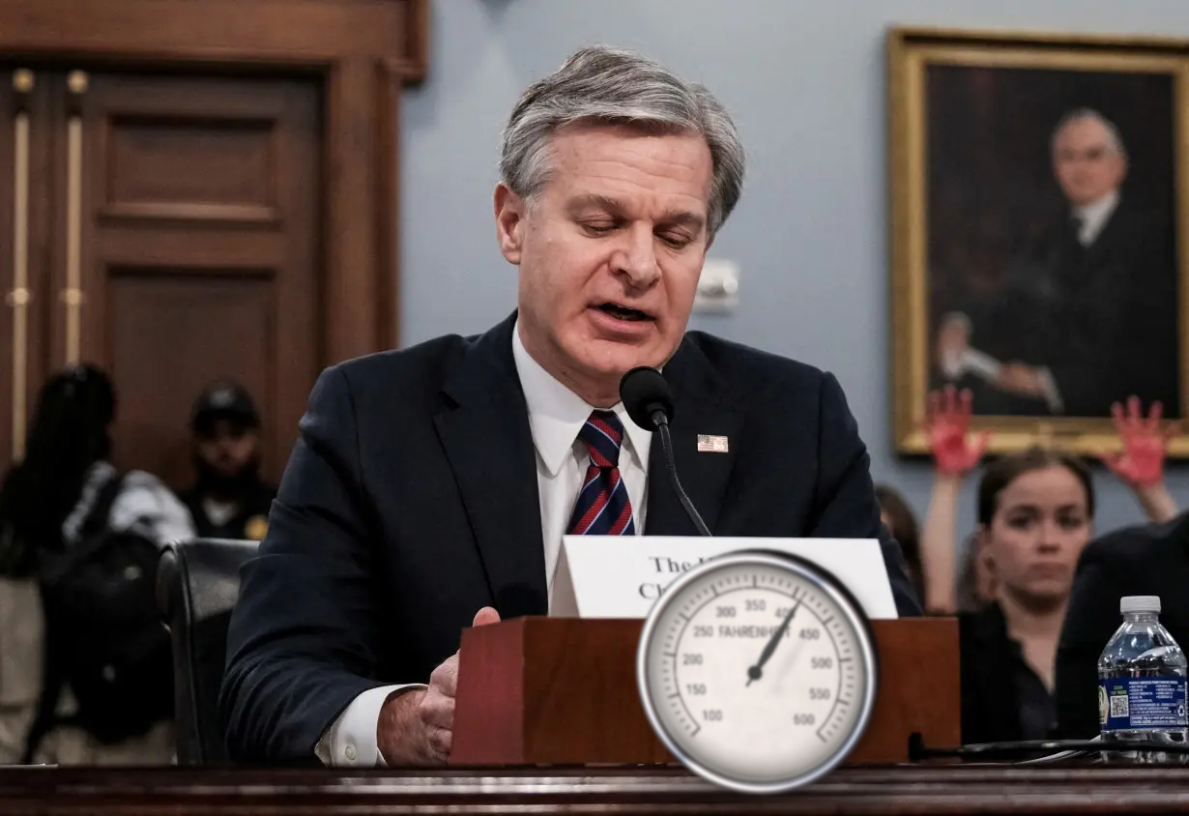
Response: {"value": 410, "unit": "°F"}
